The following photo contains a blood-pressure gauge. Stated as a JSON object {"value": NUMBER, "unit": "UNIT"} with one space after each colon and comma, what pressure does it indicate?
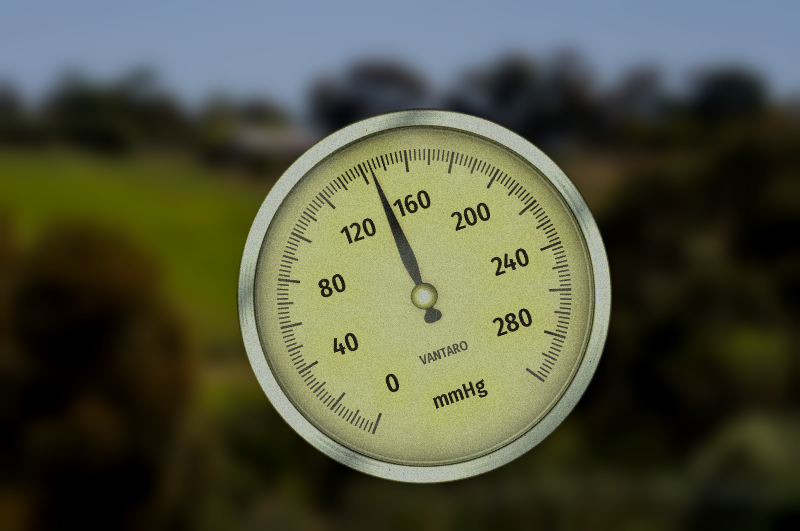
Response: {"value": 144, "unit": "mmHg"}
